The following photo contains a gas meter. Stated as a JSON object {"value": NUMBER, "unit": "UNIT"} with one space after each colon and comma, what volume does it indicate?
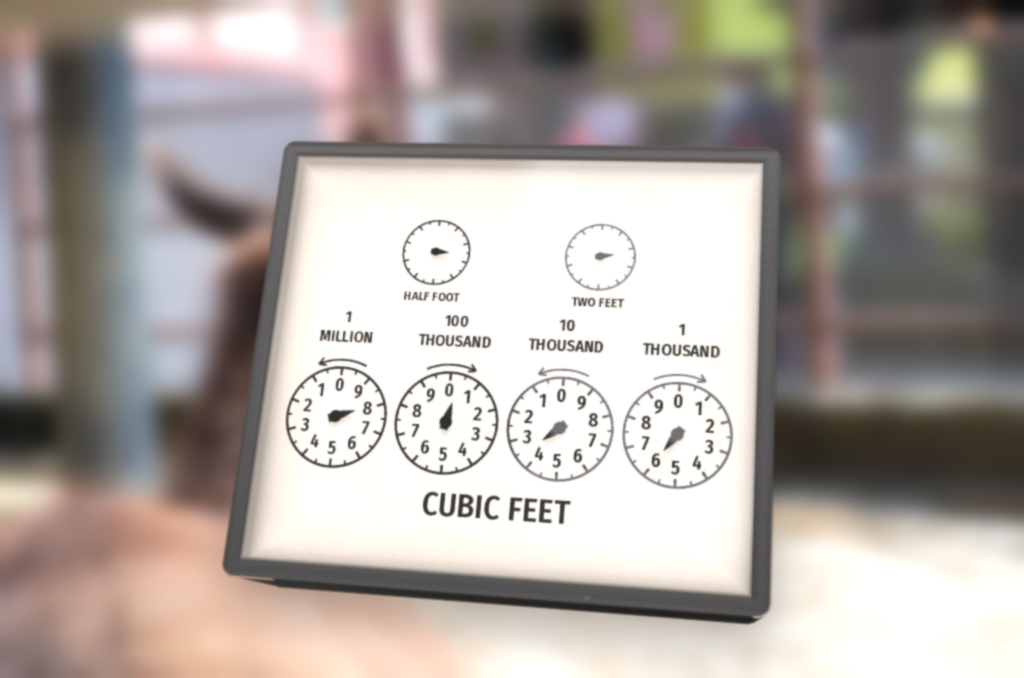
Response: {"value": 803600, "unit": "ft³"}
